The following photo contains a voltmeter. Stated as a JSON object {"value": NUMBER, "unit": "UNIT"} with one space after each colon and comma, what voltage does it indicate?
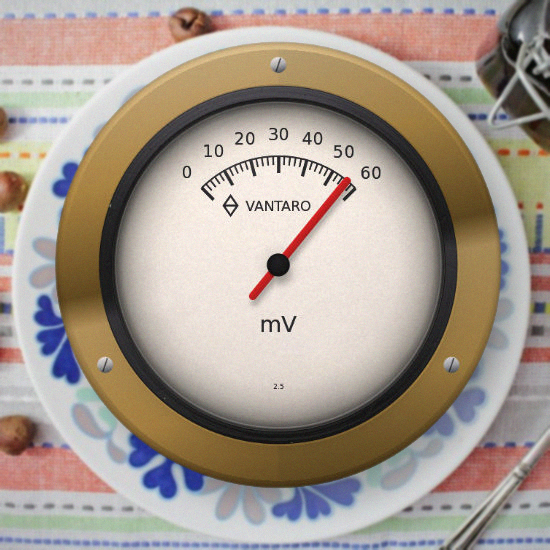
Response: {"value": 56, "unit": "mV"}
